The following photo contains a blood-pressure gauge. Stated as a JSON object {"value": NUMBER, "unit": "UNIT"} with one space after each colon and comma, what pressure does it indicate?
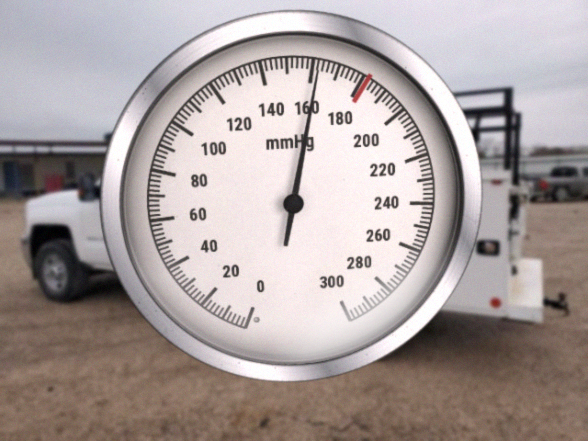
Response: {"value": 162, "unit": "mmHg"}
